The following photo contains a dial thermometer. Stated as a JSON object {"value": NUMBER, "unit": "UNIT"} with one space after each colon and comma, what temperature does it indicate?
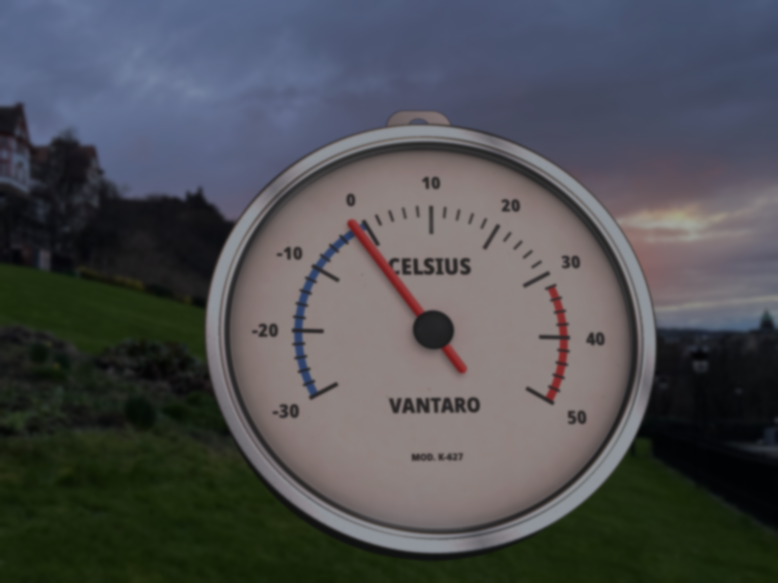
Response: {"value": -2, "unit": "°C"}
